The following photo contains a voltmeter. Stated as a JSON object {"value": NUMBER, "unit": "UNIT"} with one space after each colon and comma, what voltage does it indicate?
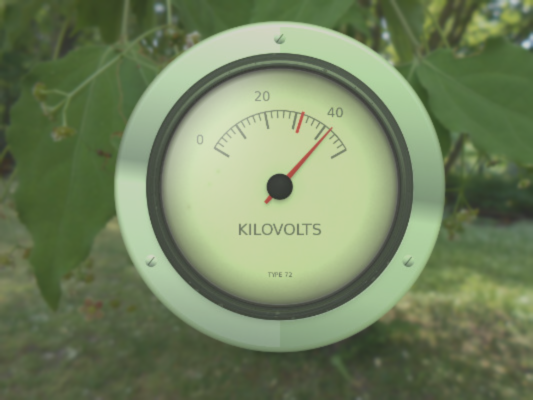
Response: {"value": 42, "unit": "kV"}
